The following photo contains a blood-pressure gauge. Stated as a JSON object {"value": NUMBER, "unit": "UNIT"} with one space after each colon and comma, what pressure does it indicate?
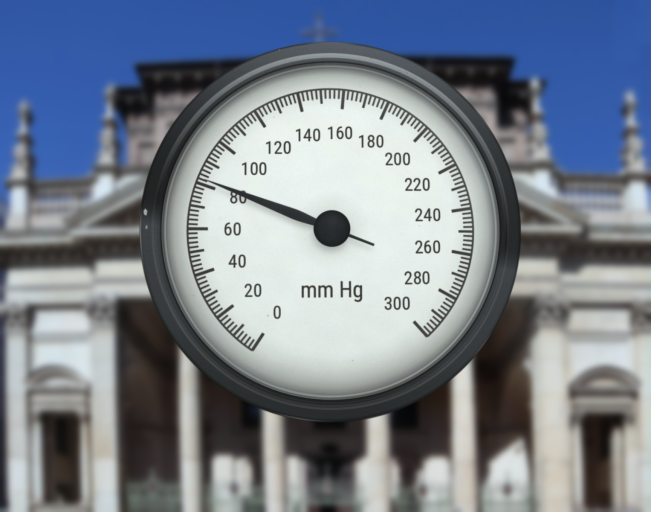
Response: {"value": 82, "unit": "mmHg"}
